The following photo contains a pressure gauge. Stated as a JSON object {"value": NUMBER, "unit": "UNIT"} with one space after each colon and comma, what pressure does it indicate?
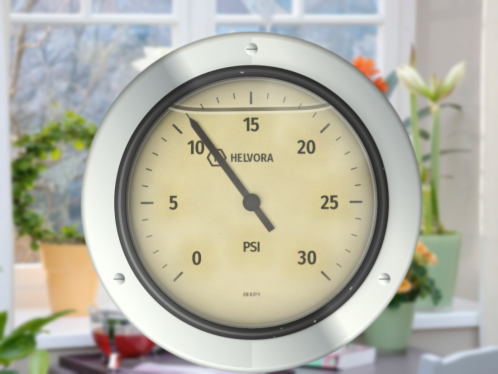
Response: {"value": 11, "unit": "psi"}
